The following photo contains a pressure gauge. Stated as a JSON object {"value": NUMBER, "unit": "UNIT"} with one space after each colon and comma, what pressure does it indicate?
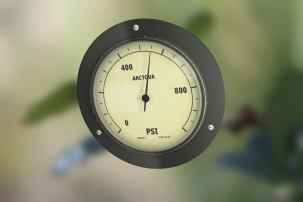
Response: {"value": 550, "unit": "psi"}
